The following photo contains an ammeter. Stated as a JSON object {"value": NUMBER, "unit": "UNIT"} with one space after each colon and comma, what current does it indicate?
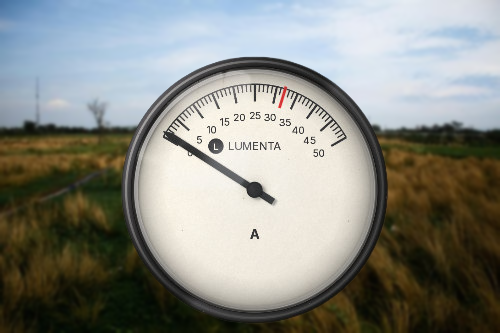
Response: {"value": 1, "unit": "A"}
